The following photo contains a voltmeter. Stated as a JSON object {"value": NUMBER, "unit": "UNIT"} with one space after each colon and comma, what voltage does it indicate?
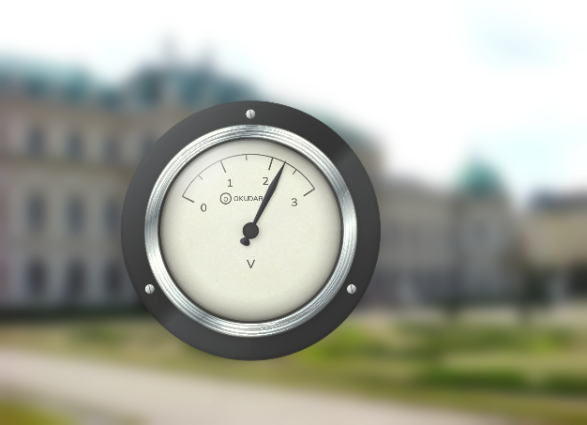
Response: {"value": 2.25, "unit": "V"}
